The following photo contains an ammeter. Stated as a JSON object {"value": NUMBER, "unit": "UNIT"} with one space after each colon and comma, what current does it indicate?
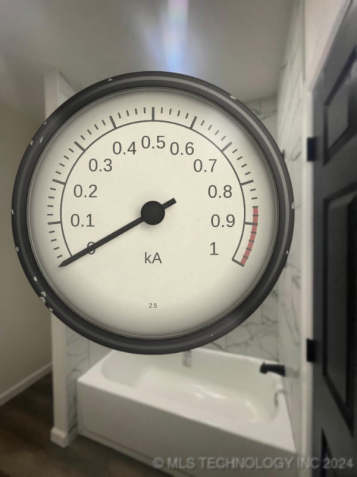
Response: {"value": 0, "unit": "kA"}
